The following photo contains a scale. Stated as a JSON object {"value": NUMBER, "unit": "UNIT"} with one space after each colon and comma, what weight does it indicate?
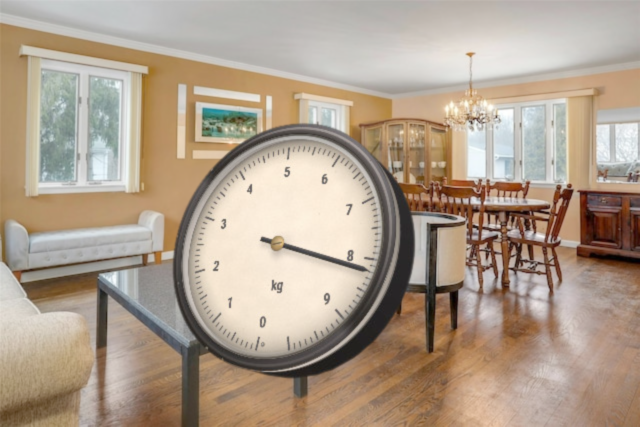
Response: {"value": 8.2, "unit": "kg"}
